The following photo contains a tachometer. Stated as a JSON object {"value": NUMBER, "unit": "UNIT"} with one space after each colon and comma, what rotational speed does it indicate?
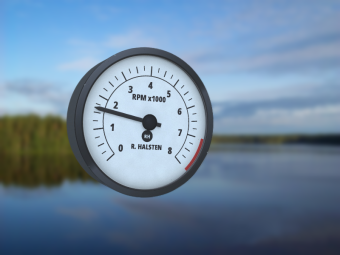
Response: {"value": 1625, "unit": "rpm"}
